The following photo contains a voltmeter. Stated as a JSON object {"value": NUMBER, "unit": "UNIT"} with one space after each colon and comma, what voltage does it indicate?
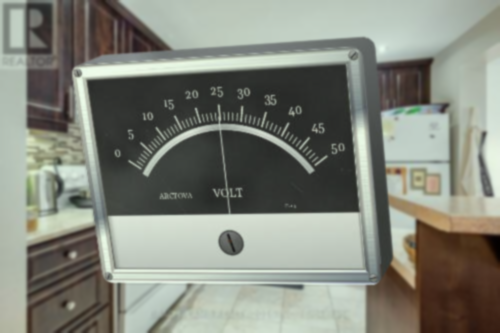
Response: {"value": 25, "unit": "V"}
